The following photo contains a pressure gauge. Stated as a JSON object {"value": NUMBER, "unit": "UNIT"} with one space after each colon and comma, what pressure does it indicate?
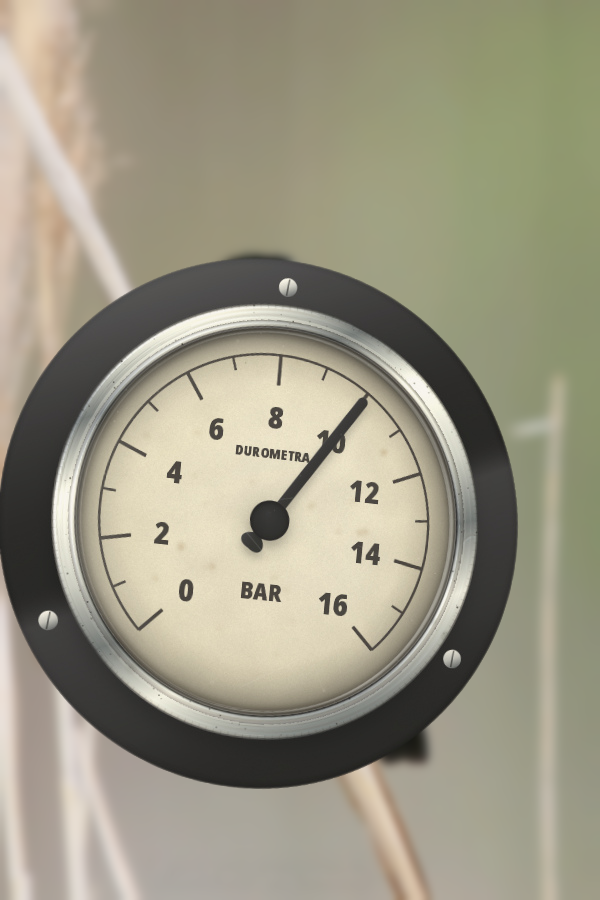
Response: {"value": 10, "unit": "bar"}
